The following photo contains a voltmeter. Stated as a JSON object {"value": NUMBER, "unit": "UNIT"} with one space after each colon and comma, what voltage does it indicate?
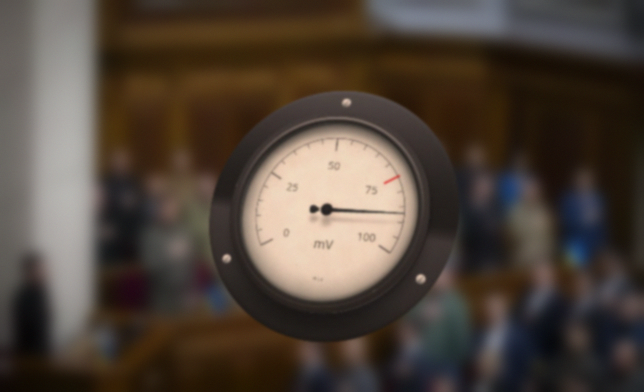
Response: {"value": 87.5, "unit": "mV"}
